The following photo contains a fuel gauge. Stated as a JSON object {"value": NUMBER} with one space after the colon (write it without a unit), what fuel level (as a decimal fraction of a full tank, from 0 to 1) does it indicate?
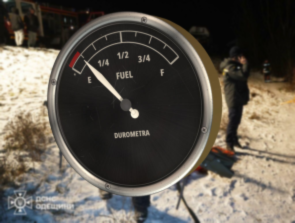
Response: {"value": 0.125}
